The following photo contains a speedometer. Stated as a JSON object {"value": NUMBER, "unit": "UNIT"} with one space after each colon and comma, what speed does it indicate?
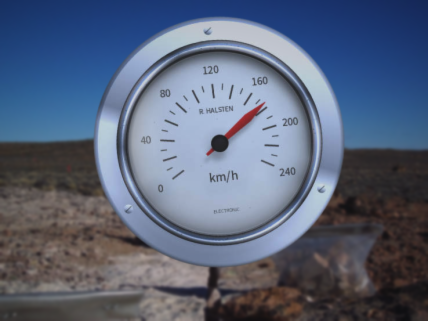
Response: {"value": 175, "unit": "km/h"}
